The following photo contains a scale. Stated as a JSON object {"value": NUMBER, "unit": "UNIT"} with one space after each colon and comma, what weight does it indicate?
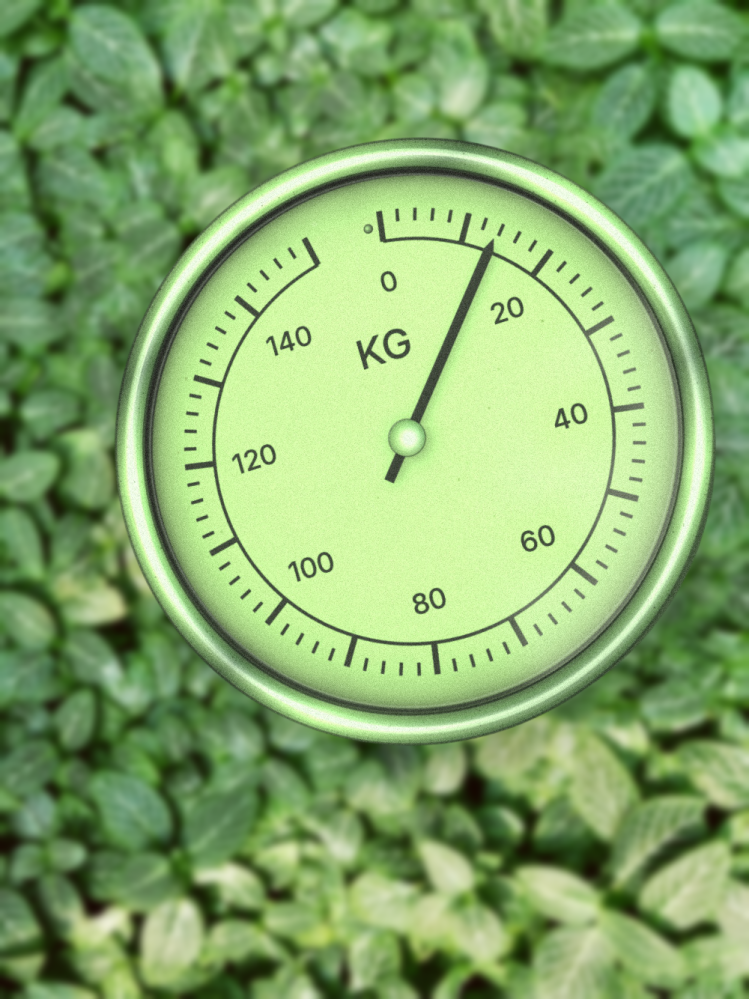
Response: {"value": 14, "unit": "kg"}
